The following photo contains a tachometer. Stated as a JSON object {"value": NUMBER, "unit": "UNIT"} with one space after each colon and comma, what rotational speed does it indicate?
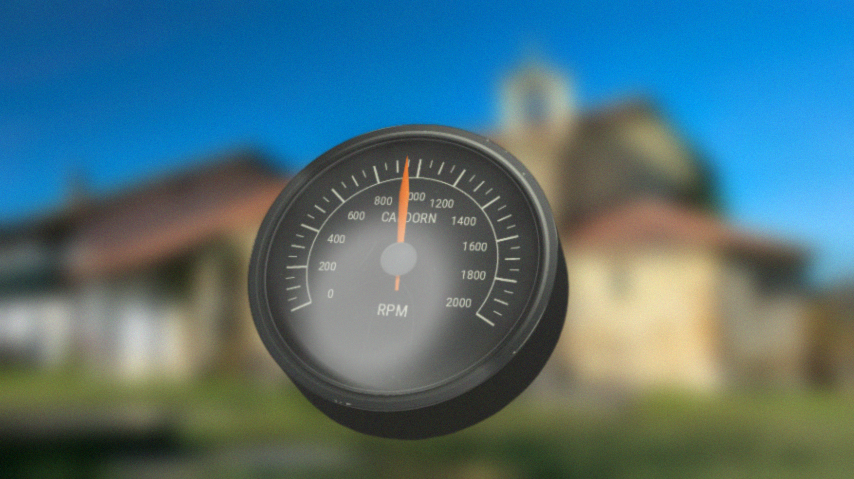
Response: {"value": 950, "unit": "rpm"}
